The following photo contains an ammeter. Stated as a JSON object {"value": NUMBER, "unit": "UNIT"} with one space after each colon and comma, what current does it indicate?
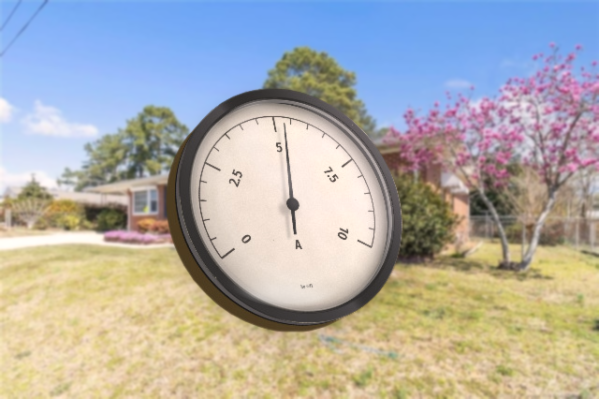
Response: {"value": 5.25, "unit": "A"}
